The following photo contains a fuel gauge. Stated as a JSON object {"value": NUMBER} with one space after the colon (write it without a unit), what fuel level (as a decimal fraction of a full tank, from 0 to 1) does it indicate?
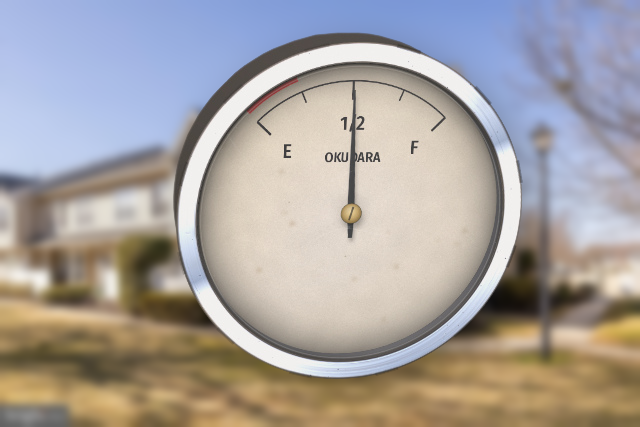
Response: {"value": 0.5}
